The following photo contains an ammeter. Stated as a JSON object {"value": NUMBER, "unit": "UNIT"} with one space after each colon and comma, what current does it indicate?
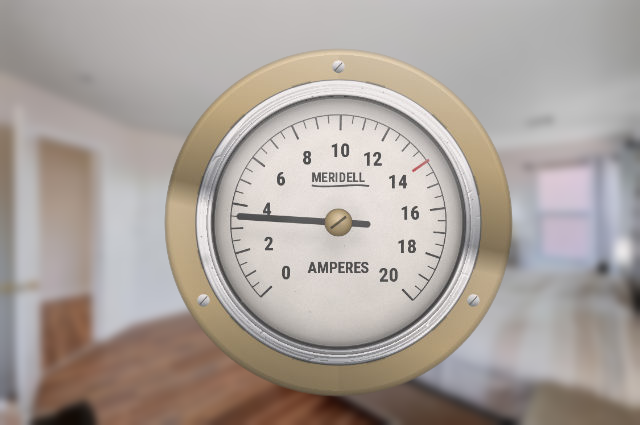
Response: {"value": 3.5, "unit": "A"}
